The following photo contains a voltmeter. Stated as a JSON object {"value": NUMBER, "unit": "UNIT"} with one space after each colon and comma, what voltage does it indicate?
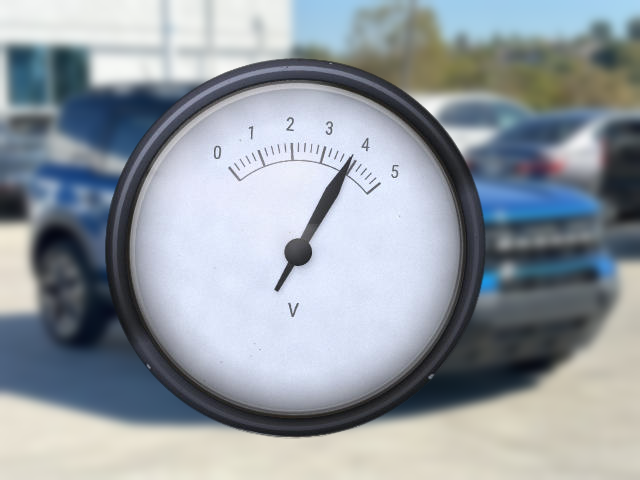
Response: {"value": 3.8, "unit": "V"}
